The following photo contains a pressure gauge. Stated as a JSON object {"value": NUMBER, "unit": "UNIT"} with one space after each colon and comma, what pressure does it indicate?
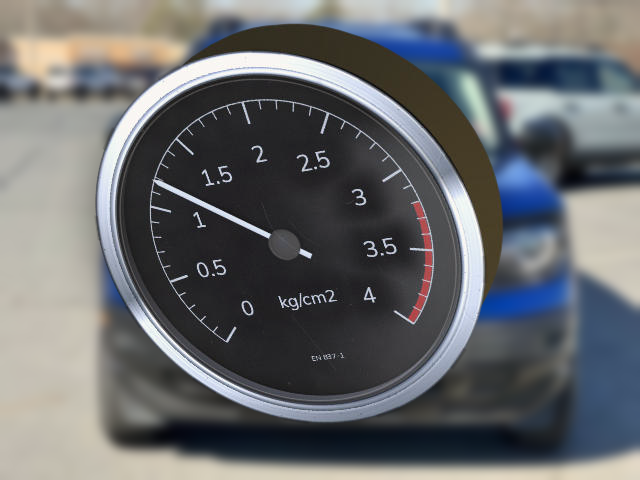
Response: {"value": 1.2, "unit": "kg/cm²"}
